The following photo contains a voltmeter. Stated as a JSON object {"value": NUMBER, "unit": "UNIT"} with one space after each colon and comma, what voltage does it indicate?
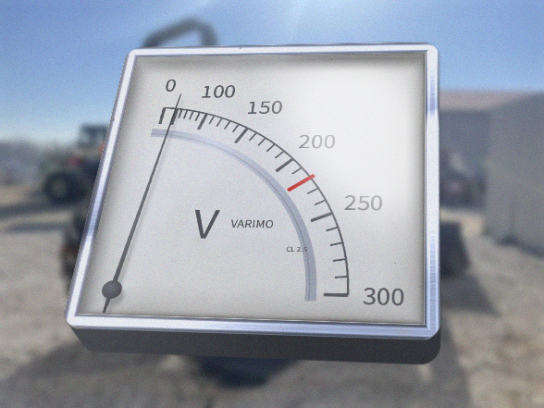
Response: {"value": 50, "unit": "V"}
